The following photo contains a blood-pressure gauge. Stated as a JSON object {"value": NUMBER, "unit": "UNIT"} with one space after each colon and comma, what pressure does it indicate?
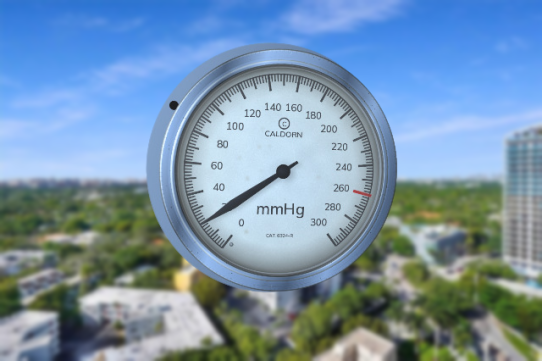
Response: {"value": 20, "unit": "mmHg"}
